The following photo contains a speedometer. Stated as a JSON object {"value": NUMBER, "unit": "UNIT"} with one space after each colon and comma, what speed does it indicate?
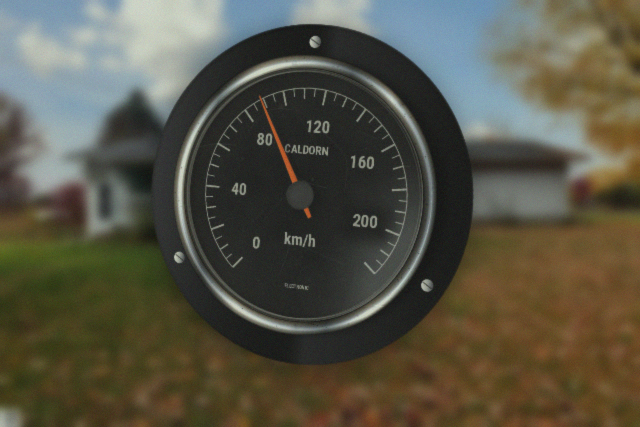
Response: {"value": 90, "unit": "km/h"}
